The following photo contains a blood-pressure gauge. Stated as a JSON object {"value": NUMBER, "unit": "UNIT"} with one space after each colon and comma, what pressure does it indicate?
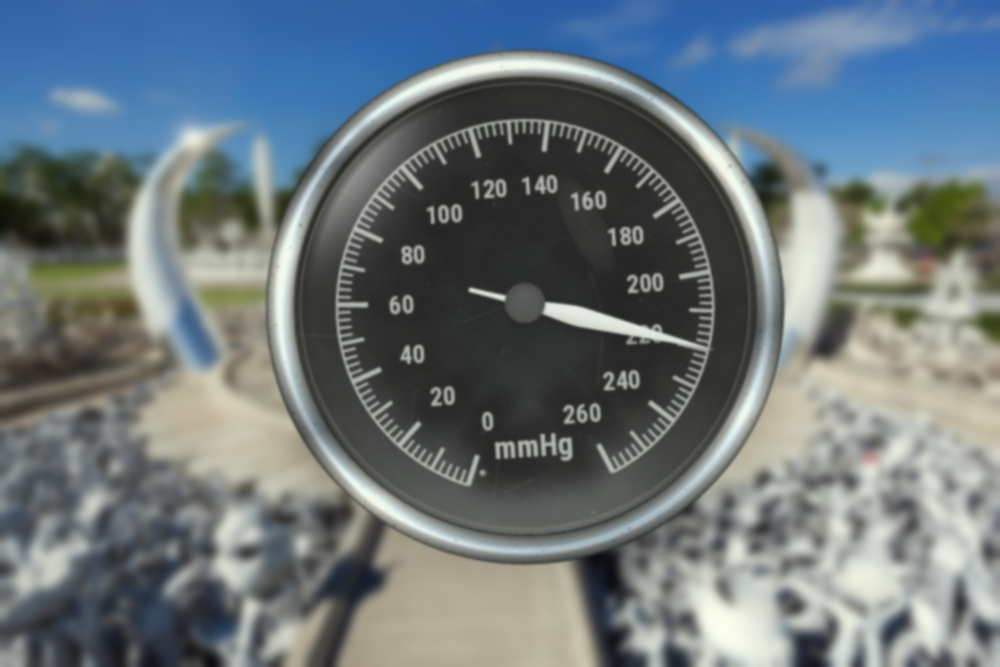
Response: {"value": 220, "unit": "mmHg"}
